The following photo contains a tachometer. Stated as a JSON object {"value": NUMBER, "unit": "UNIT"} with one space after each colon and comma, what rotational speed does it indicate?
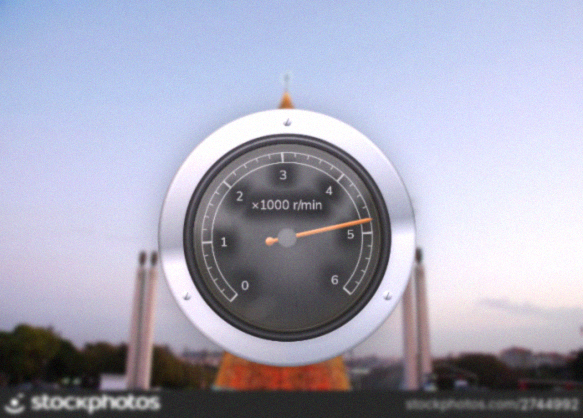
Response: {"value": 4800, "unit": "rpm"}
